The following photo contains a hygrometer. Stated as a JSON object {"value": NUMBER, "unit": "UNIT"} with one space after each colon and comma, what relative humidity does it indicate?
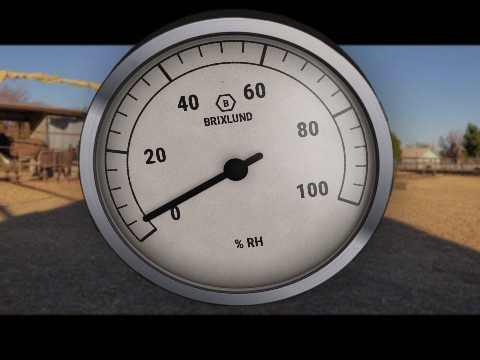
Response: {"value": 4, "unit": "%"}
